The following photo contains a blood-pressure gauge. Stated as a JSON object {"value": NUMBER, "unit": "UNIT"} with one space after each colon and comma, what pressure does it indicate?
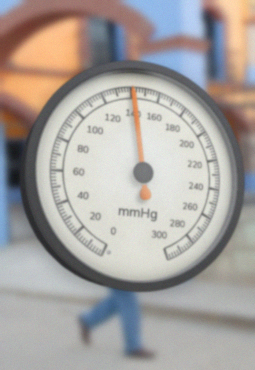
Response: {"value": 140, "unit": "mmHg"}
